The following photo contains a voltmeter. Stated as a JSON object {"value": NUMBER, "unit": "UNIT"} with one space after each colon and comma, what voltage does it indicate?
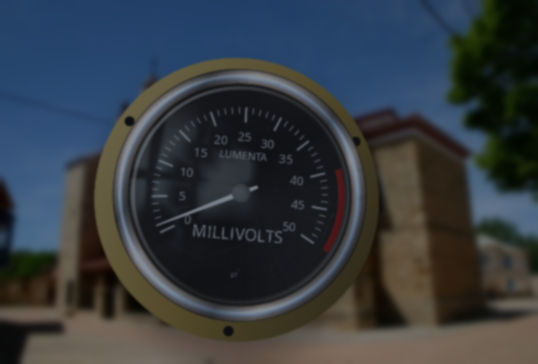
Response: {"value": 1, "unit": "mV"}
